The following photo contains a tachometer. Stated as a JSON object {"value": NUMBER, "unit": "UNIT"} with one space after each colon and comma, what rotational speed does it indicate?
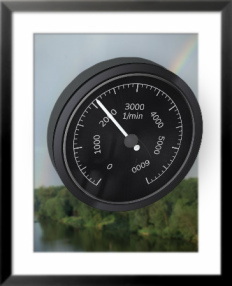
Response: {"value": 2100, "unit": "rpm"}
